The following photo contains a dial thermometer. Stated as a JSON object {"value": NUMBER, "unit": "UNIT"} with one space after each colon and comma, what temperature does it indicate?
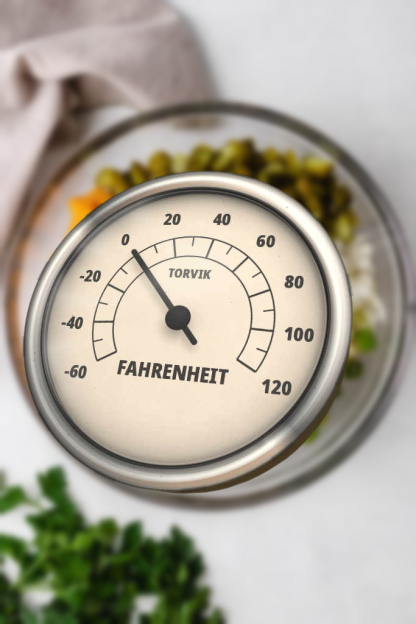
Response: {"value": 0, "unit": "°F"}
